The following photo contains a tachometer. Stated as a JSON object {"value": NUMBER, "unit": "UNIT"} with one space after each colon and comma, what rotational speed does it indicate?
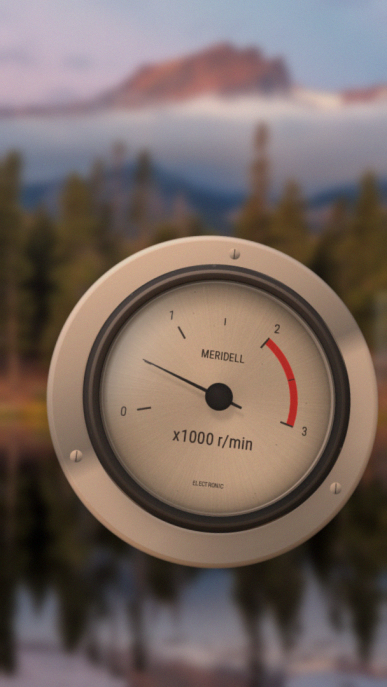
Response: {"value": 500, "unit": "rpm"}
